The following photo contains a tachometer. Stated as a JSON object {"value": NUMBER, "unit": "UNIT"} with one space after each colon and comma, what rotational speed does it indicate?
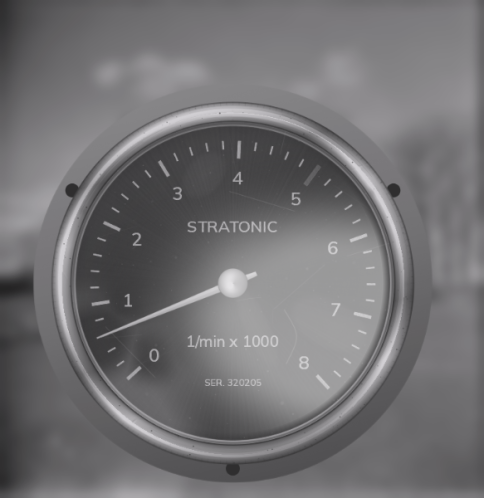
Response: {"value": 600, "unit": "rpm"}
